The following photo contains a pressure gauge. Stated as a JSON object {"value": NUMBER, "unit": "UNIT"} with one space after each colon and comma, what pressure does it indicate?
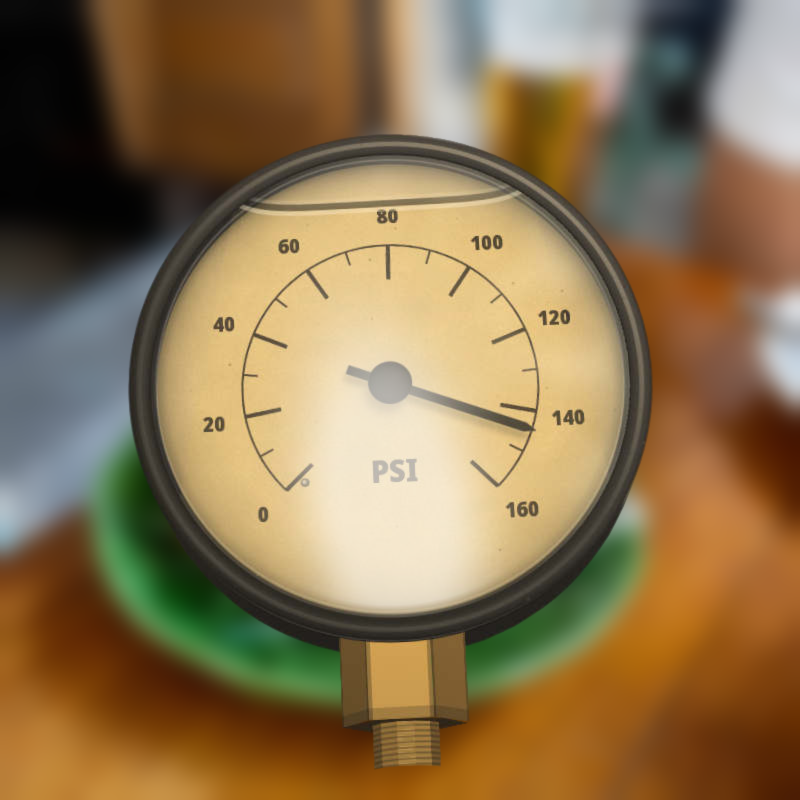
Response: {"value": 145, "unit": "psi"}
